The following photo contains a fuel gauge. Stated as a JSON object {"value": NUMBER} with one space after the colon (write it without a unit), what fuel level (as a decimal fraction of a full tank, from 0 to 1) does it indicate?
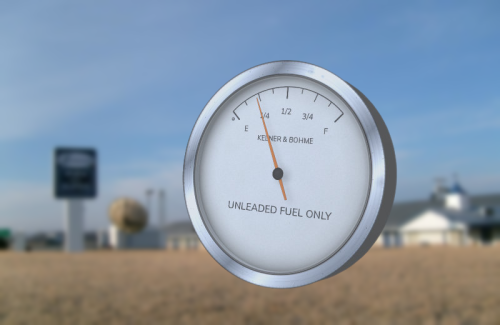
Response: {"value": 0.25}
